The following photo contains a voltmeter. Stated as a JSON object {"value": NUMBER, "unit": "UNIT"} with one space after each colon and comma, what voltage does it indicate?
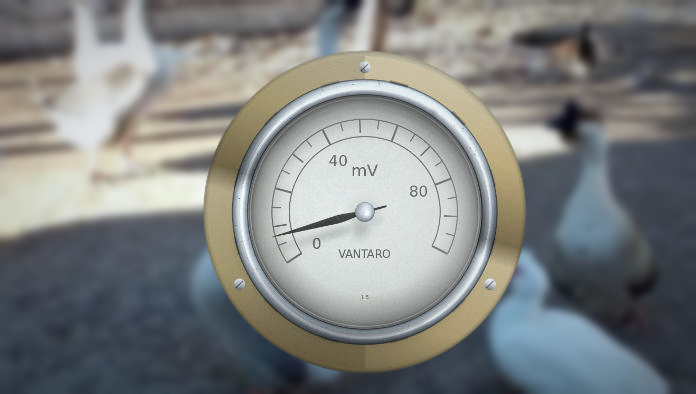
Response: {"value": 7.5, "unit": "mV"}
